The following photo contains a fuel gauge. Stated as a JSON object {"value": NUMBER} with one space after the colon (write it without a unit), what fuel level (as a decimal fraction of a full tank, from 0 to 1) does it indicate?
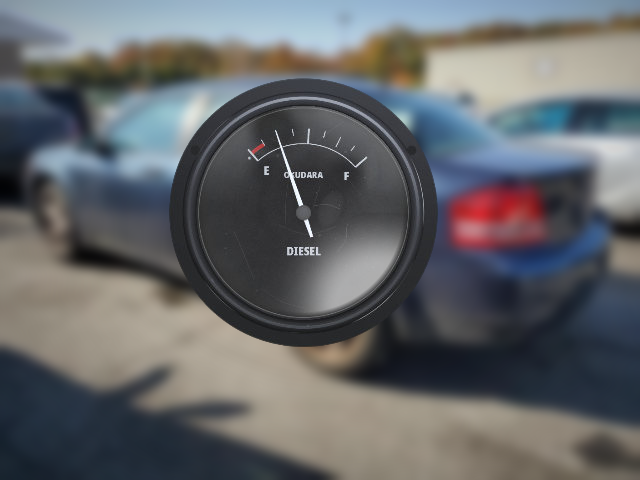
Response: {"value": 0.25}
